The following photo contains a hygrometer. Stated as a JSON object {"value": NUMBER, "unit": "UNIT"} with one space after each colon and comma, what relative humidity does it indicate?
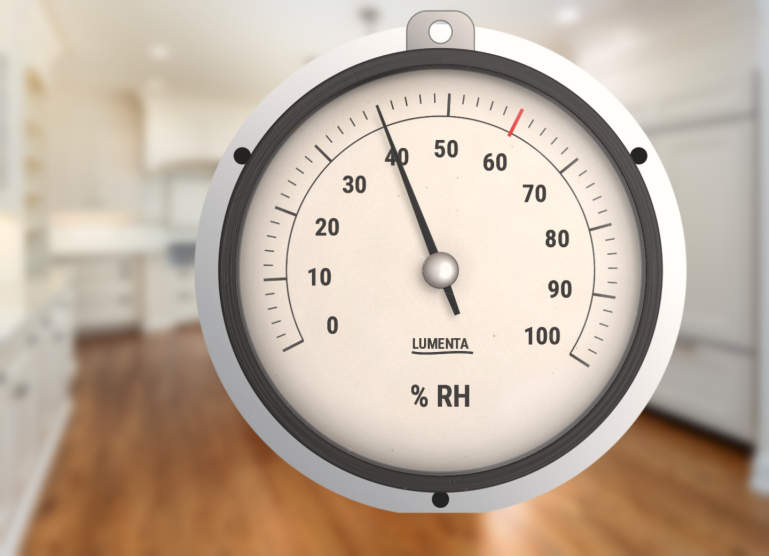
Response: {"value": 40, "unit": "%"}
